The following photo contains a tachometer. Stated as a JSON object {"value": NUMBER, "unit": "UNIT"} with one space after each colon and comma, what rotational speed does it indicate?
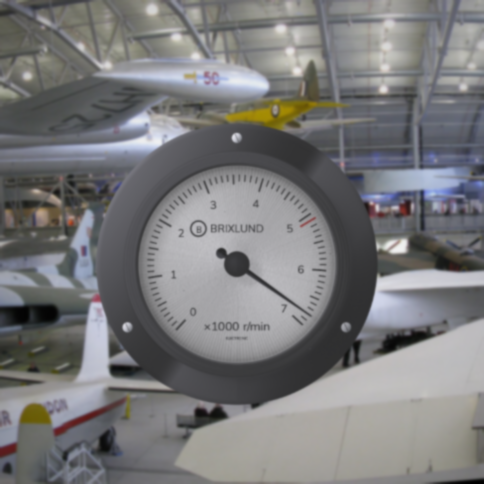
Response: {"value": 6800, "unit": "rpm"}
